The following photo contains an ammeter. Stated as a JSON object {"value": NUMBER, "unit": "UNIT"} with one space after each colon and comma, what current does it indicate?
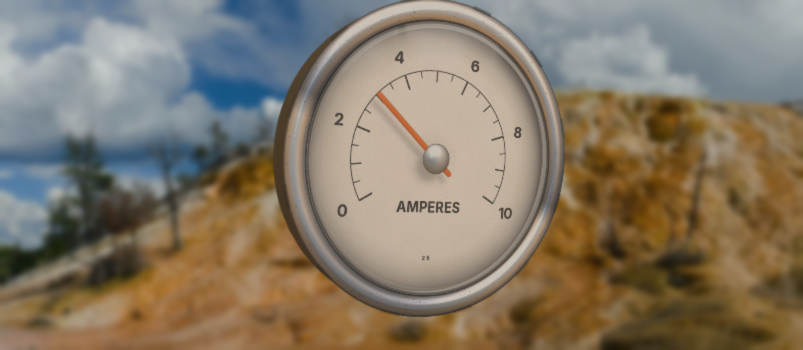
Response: {"value": 3, "unit": "A"}
